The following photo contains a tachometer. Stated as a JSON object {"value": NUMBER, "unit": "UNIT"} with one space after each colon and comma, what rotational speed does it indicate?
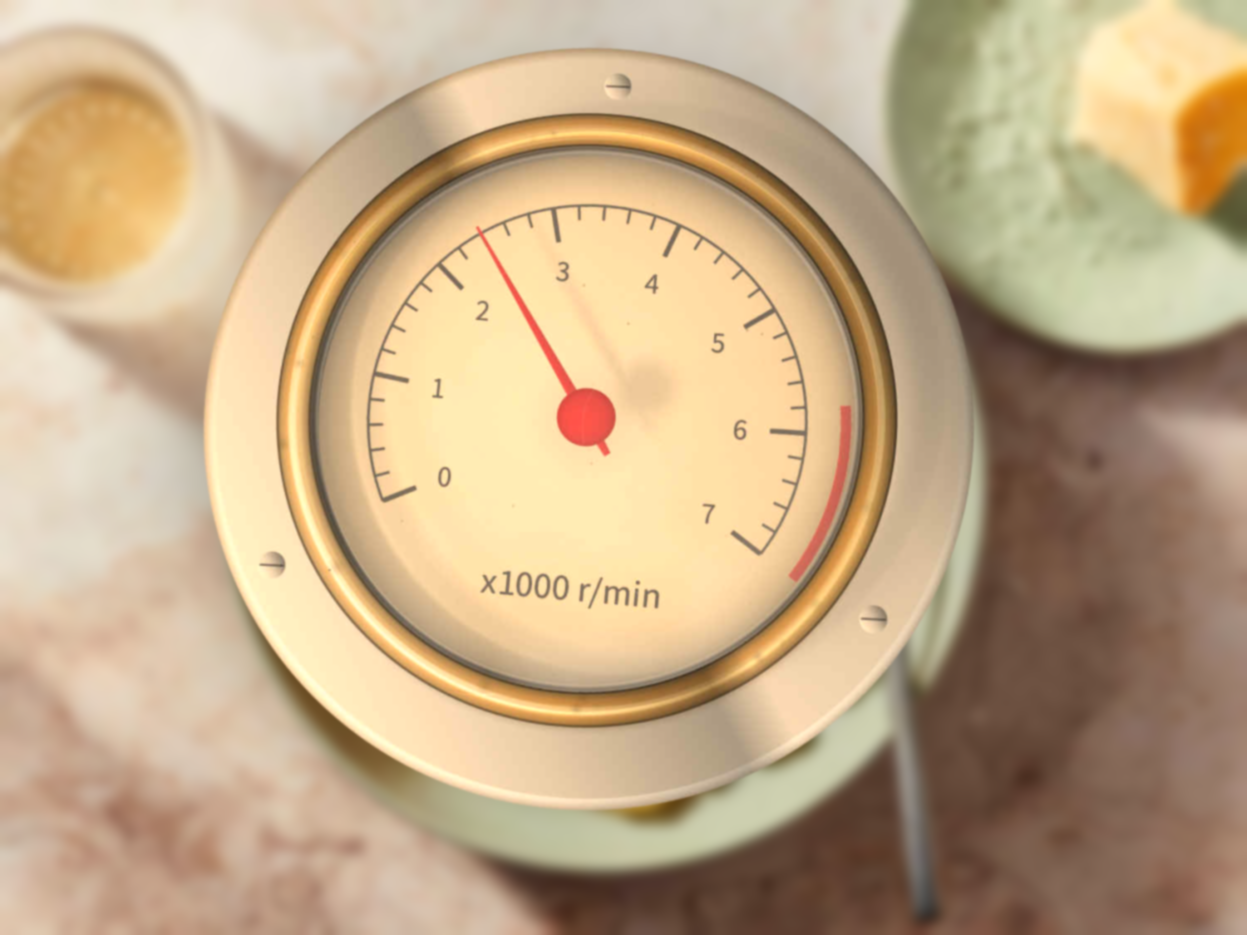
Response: {"value": 2400, "unit": "rpm"}
